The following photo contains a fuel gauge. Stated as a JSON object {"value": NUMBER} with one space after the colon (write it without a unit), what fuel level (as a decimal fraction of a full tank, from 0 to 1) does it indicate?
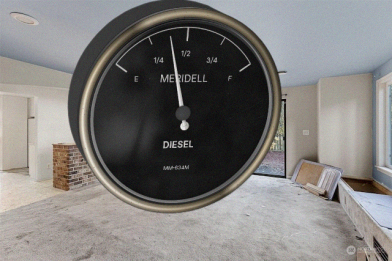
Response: {"value": 0.375}
